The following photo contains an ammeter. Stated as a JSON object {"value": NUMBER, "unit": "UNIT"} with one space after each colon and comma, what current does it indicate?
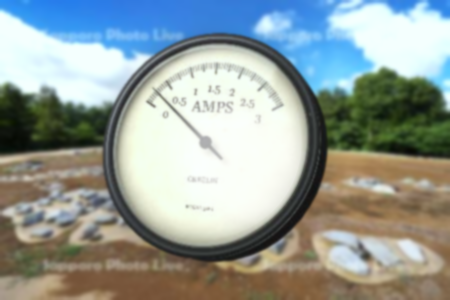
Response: {"value": 0.25, "unit": "A"}
